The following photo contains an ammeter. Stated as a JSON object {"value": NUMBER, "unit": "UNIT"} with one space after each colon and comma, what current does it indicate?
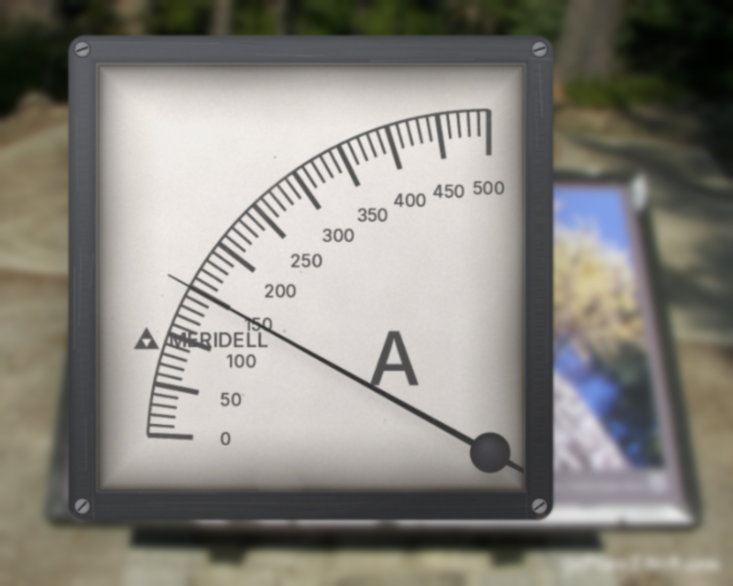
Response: {"value": 150, "unit": "A"}
